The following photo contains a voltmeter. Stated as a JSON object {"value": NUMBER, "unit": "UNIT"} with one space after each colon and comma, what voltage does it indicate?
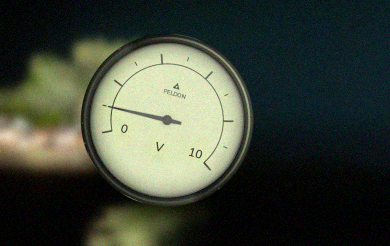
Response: {"value": 1, "unit": "V"}
